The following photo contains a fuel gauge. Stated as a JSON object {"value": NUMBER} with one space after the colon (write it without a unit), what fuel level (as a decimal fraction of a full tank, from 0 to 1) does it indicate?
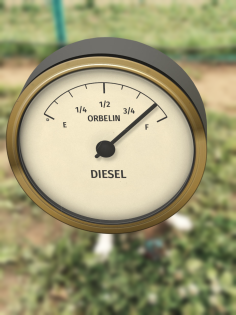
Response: {"value": 0.875}
